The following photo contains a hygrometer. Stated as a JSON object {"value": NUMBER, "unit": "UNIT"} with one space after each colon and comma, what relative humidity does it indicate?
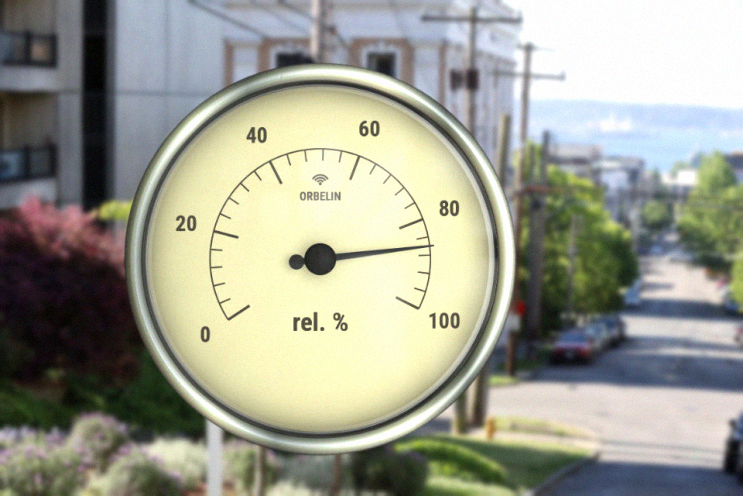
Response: {"value": 86, "unit": "%"}
